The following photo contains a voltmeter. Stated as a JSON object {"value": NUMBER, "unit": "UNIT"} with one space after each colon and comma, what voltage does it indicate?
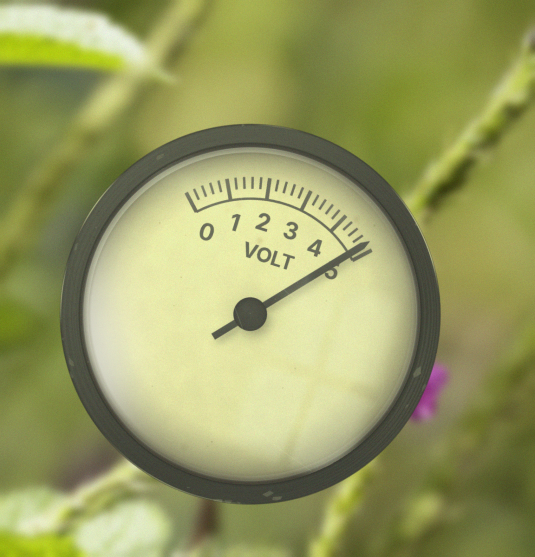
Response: {"value": 4.8, "unit": "V"}
